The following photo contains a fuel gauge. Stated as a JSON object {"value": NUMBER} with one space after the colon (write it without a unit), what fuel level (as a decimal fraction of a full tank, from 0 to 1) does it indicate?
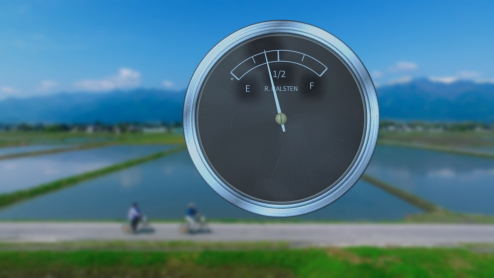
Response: {"value": 0.375}
